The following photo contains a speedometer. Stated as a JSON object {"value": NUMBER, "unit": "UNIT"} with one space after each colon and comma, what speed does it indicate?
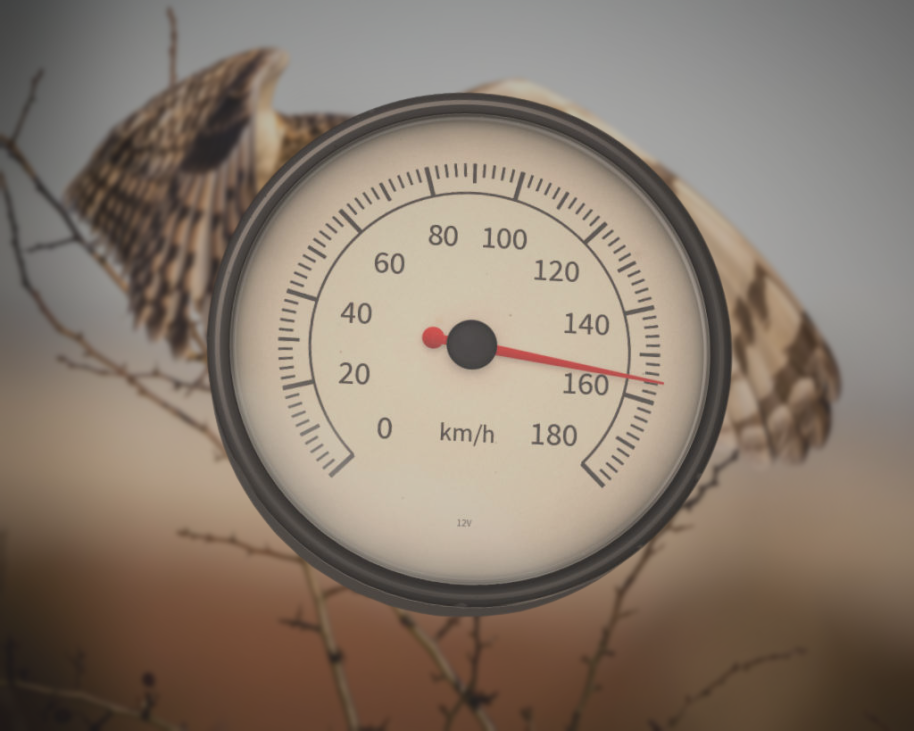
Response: {"value": 156, "unit": "km/h"}
